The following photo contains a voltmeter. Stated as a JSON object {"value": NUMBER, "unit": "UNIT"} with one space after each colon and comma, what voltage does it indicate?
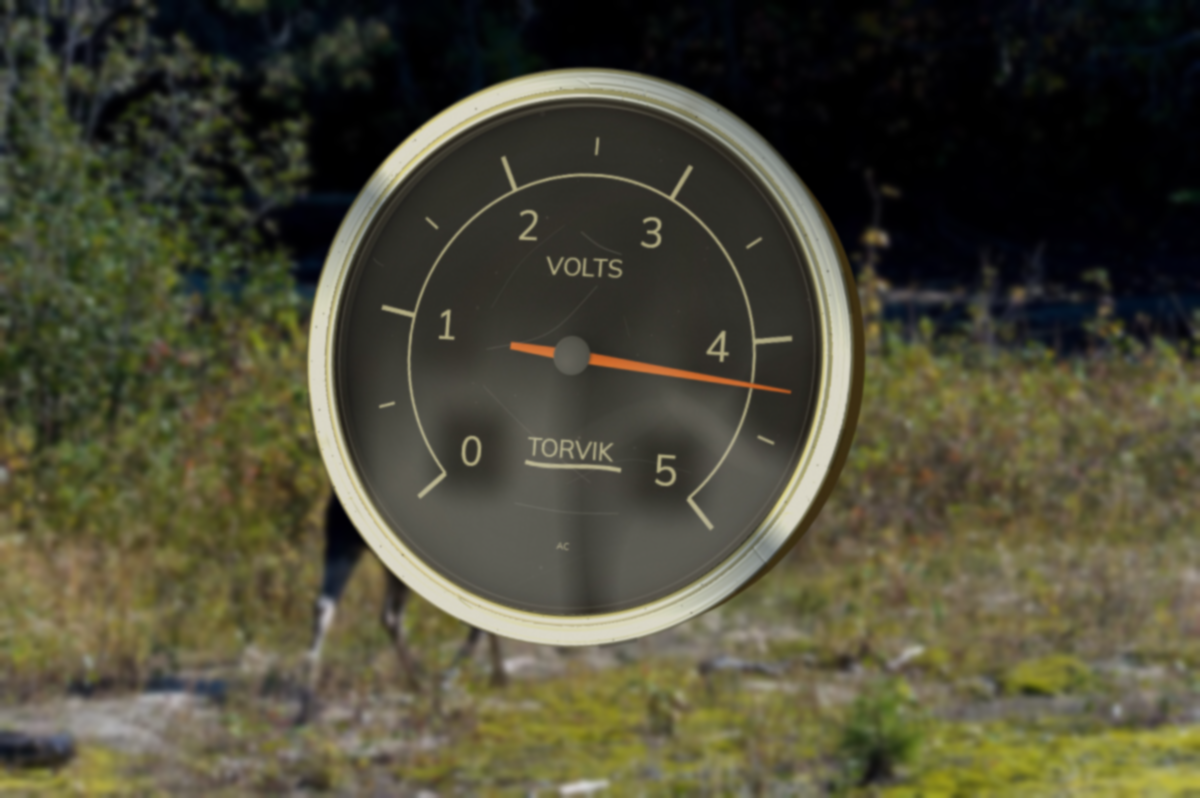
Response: {"value": 4.25, "unit": "V"}
